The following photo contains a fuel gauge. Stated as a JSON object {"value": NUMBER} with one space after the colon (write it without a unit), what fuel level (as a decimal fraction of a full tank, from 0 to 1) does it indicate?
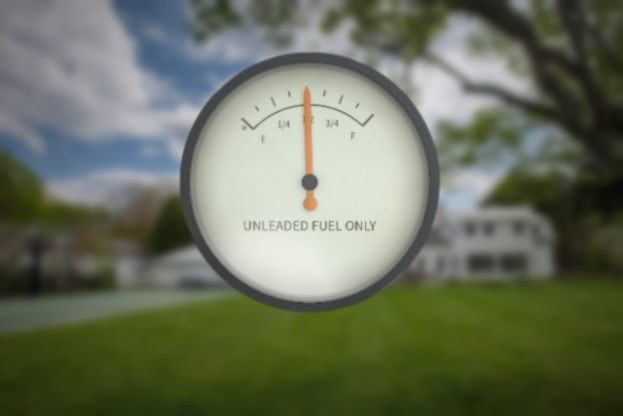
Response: {"value": 0.5}
